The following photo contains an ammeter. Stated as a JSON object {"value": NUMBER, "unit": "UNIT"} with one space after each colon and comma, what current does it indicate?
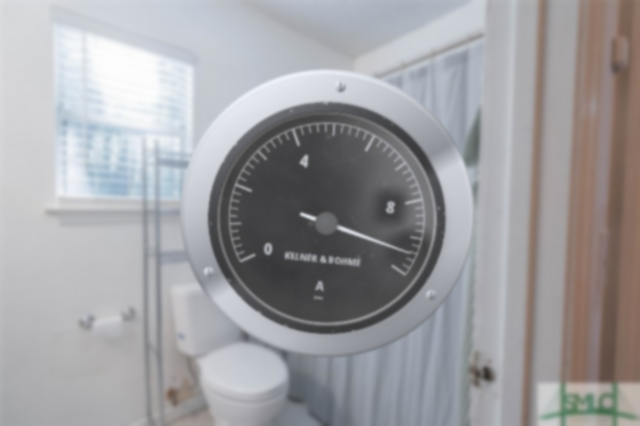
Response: {"value": 9.4, "unit": "A"}
